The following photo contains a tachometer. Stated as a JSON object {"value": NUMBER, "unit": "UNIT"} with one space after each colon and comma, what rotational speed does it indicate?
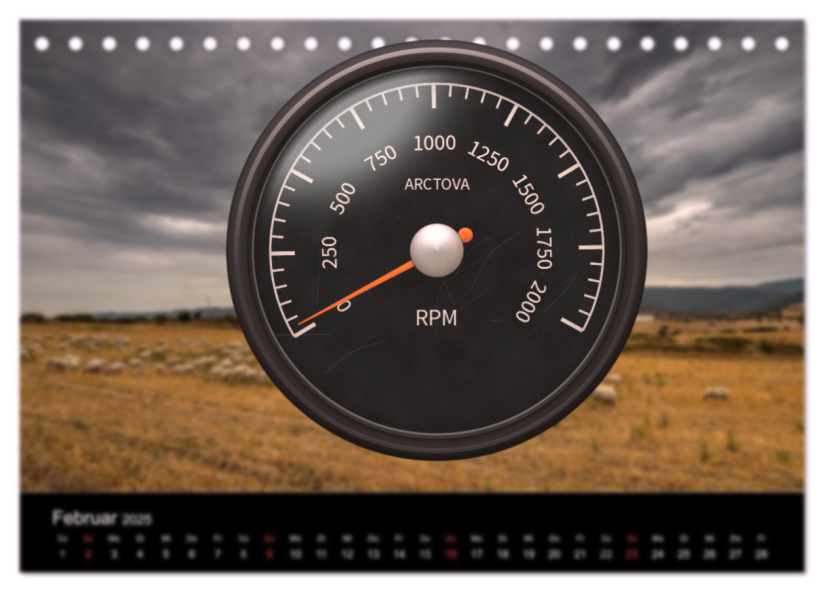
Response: {"value": 25, "unit": "rpm"}
